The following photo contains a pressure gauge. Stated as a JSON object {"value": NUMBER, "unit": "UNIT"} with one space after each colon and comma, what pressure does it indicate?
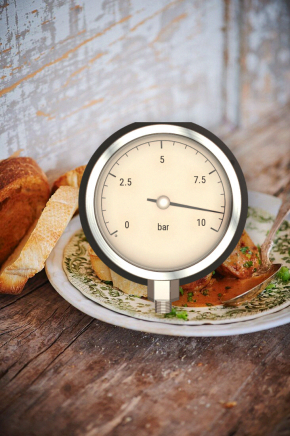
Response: {"value": 9.25, "unit": "bar"}
